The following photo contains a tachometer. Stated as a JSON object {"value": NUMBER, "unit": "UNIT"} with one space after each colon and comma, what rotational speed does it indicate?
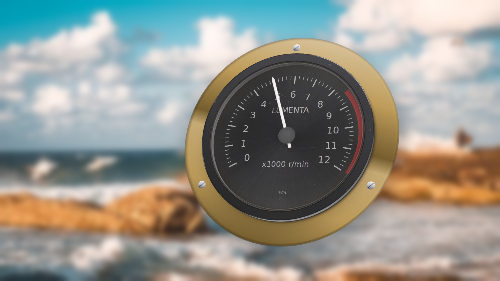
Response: {"value": 5000, "unit": "rpm"}
